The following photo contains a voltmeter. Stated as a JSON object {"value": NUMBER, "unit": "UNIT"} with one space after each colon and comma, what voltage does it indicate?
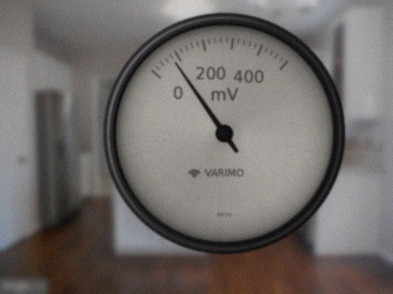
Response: {"value": 80, "unit": "mV"}
